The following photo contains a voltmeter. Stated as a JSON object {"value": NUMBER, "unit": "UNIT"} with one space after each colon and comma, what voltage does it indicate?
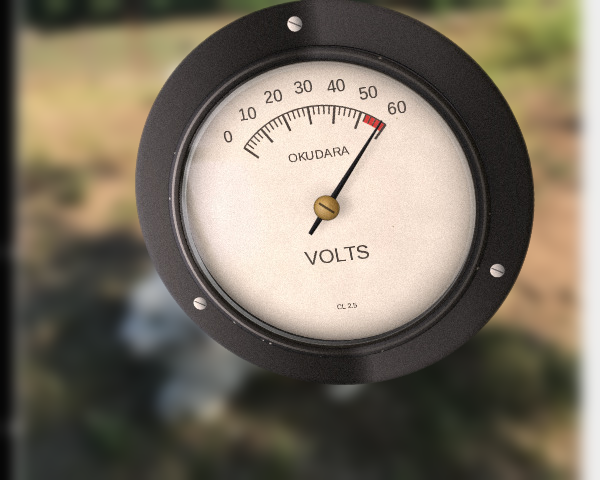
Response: {"value": 58, "unit": "V"}
